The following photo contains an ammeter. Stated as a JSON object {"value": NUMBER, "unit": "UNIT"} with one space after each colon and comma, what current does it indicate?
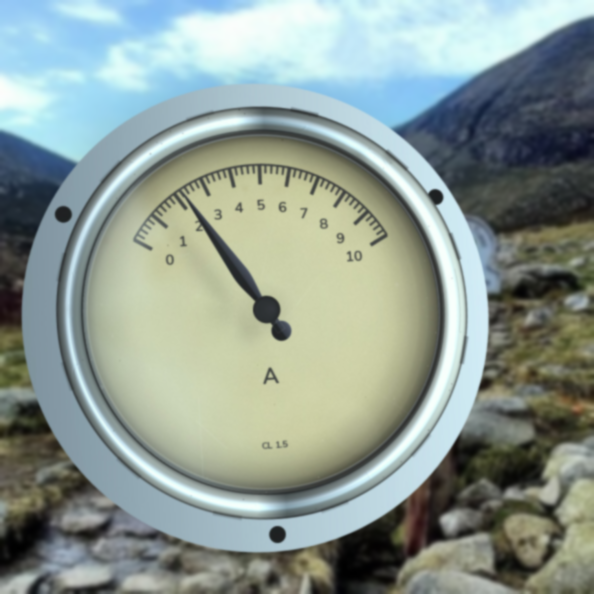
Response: {"value": 2.2, "unit": "A"}
